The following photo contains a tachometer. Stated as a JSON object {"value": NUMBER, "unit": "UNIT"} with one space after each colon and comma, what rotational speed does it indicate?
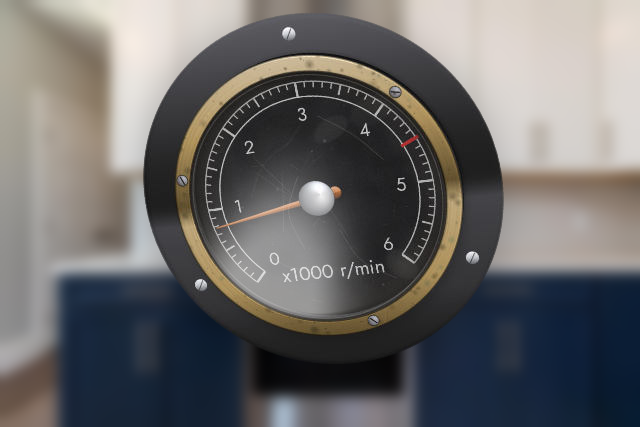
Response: {"value": 800, "unit": "rpm"}
